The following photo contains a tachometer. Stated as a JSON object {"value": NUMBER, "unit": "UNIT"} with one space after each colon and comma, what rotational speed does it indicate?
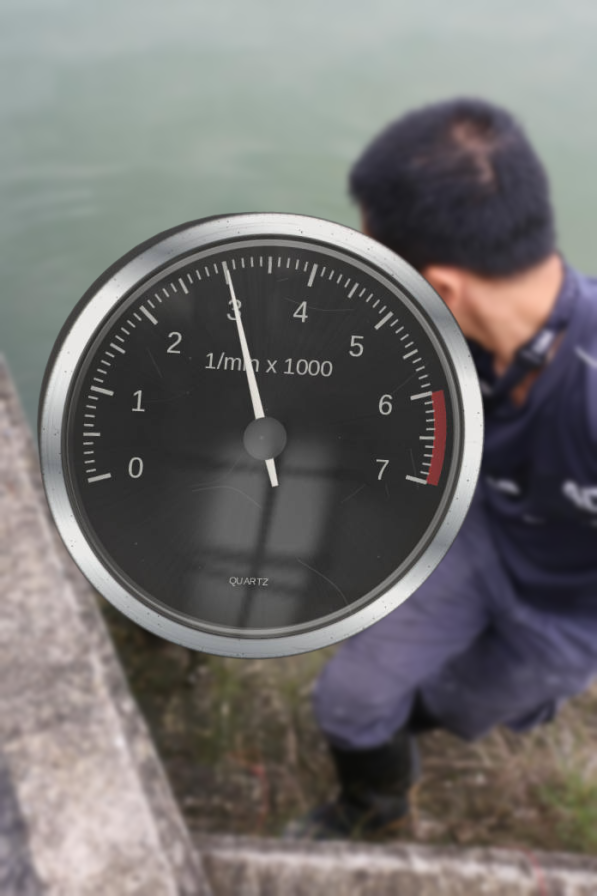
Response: {"value": 3000, "unit": "rpm"}
